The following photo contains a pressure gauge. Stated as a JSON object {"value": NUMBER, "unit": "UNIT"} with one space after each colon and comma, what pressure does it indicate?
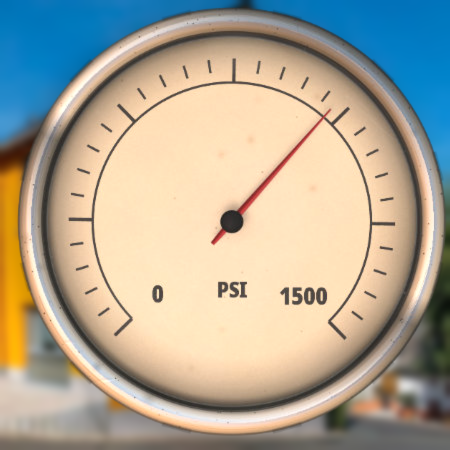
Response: {"value": 975, "unit": "psi"}
